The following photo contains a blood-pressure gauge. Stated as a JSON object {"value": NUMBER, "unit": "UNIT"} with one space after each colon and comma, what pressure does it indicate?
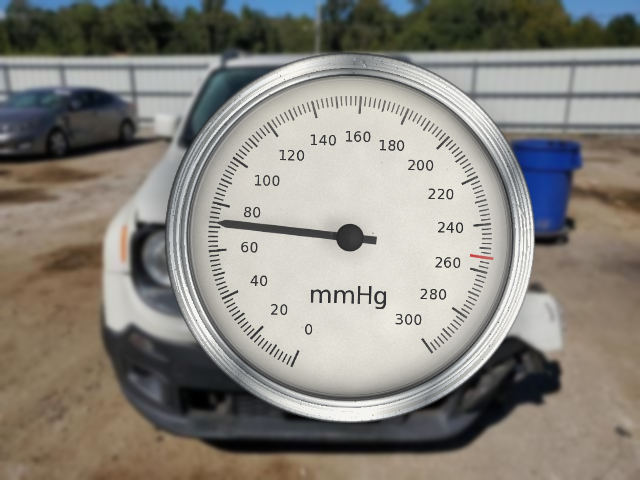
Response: {"value": 72, "unit": "mmHg"}
